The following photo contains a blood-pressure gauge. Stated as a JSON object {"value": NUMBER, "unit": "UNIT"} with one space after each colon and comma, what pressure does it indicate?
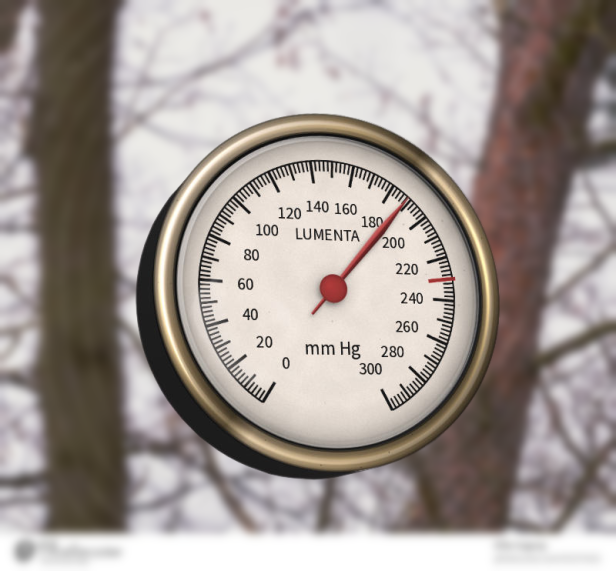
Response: {"value": 188, "unit": "mmHg"}
